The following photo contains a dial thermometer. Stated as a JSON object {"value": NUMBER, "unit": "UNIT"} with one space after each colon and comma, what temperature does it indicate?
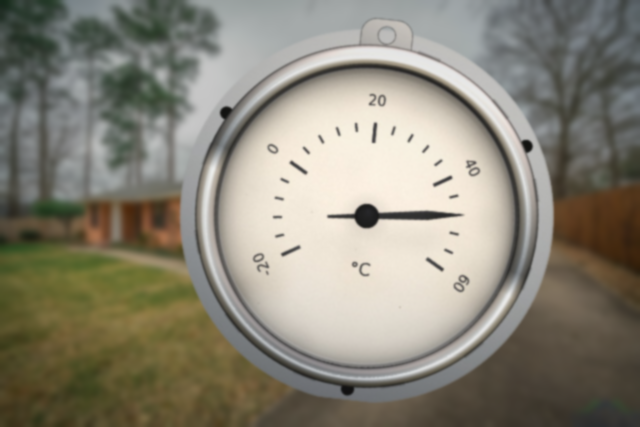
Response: {"value": 48, "unit": "°C"}
